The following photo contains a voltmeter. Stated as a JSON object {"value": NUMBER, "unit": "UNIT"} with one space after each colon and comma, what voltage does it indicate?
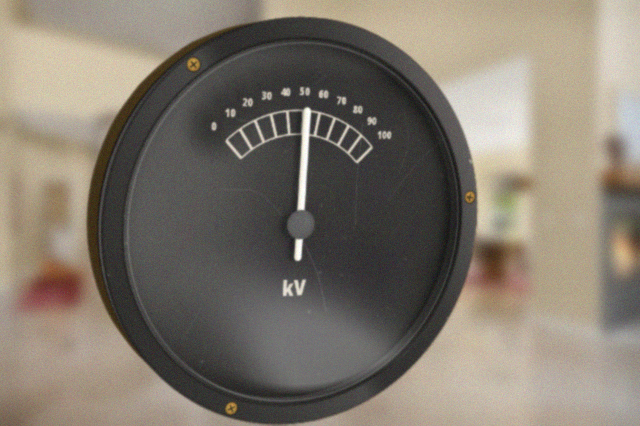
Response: {"value": 50, "unit": "kV"}
